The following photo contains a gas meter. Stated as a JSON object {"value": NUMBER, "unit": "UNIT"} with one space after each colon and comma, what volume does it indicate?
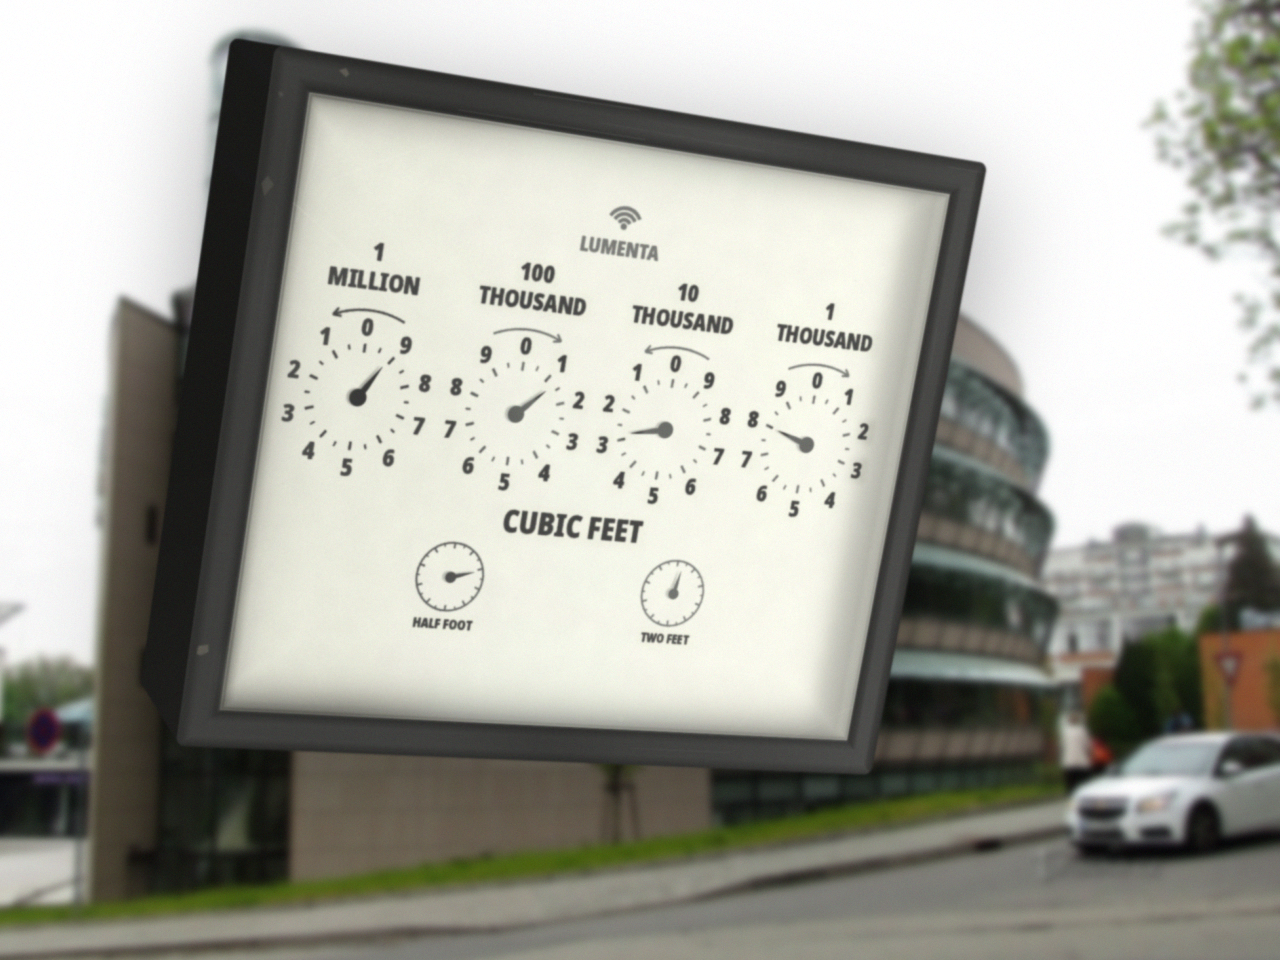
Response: {"value": 912800, "unit": "ft³"}
